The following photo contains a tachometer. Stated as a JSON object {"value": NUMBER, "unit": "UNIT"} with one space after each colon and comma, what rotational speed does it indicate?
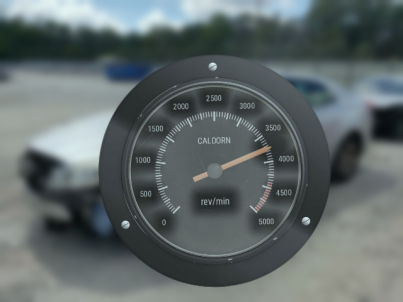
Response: {"value": 3750, "unit": "rpm"}
